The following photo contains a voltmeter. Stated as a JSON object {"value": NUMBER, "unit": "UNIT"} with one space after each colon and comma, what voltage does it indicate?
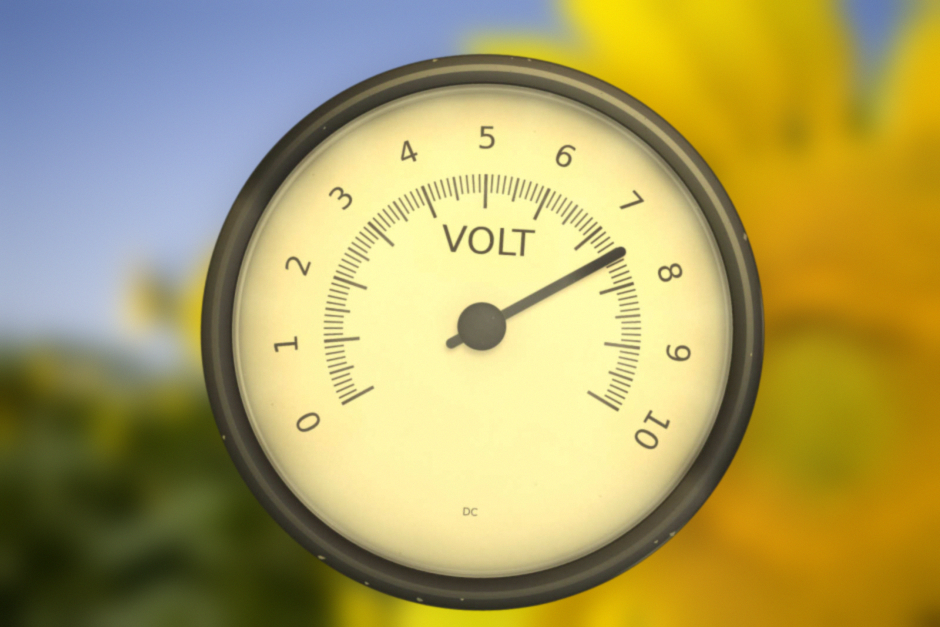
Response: {"value": 7.5, "unit": "V"}
